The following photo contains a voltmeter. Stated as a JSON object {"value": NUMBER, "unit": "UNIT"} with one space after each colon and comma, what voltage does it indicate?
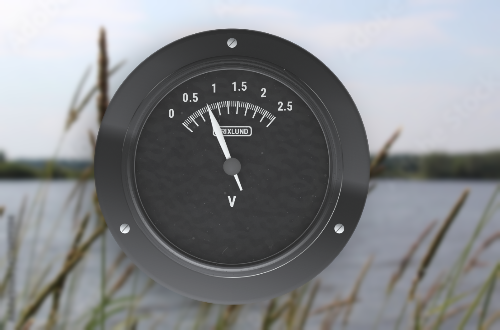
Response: {"value": 0.75, "unit": "V"}
